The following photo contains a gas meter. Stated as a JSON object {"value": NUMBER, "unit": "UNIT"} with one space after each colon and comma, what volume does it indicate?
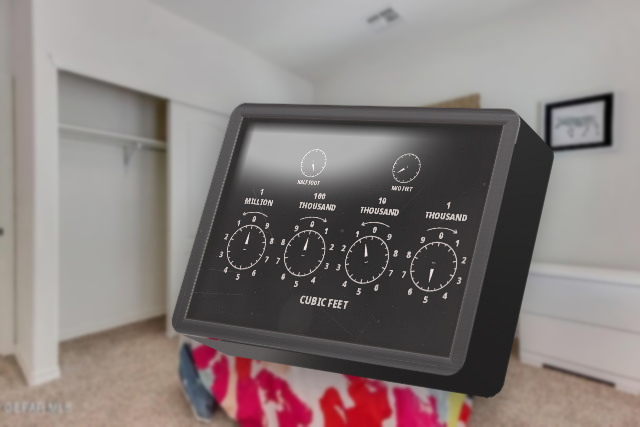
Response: {"value": 500, "unit": "ft³"}
